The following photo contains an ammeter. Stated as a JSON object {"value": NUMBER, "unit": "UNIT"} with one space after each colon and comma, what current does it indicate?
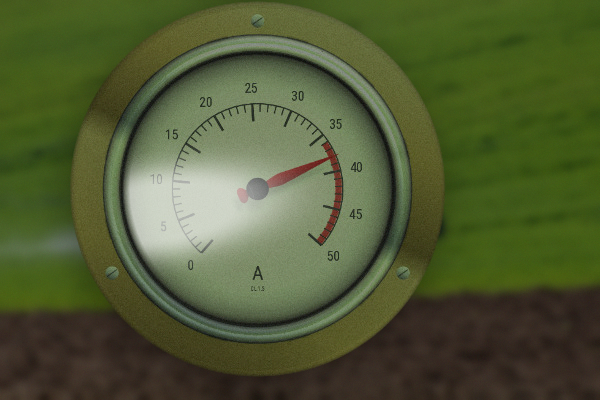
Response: {"value": 38, "unit": "A"}
